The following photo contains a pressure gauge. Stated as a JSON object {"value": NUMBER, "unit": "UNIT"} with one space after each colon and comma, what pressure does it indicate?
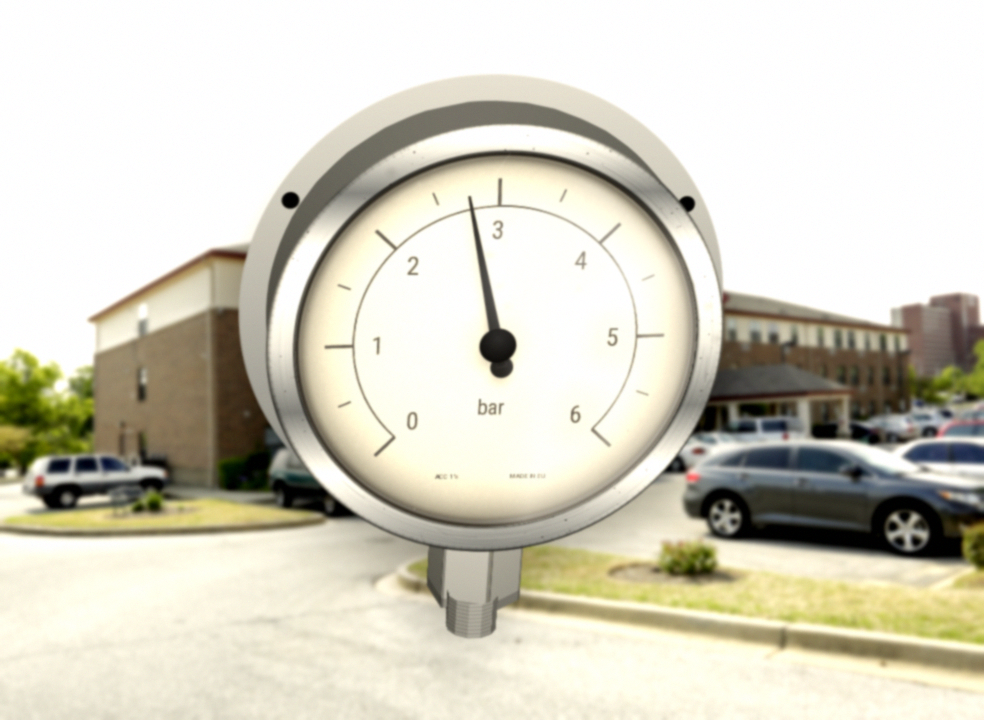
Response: {"value": 2.75, "unit": "bar"}
